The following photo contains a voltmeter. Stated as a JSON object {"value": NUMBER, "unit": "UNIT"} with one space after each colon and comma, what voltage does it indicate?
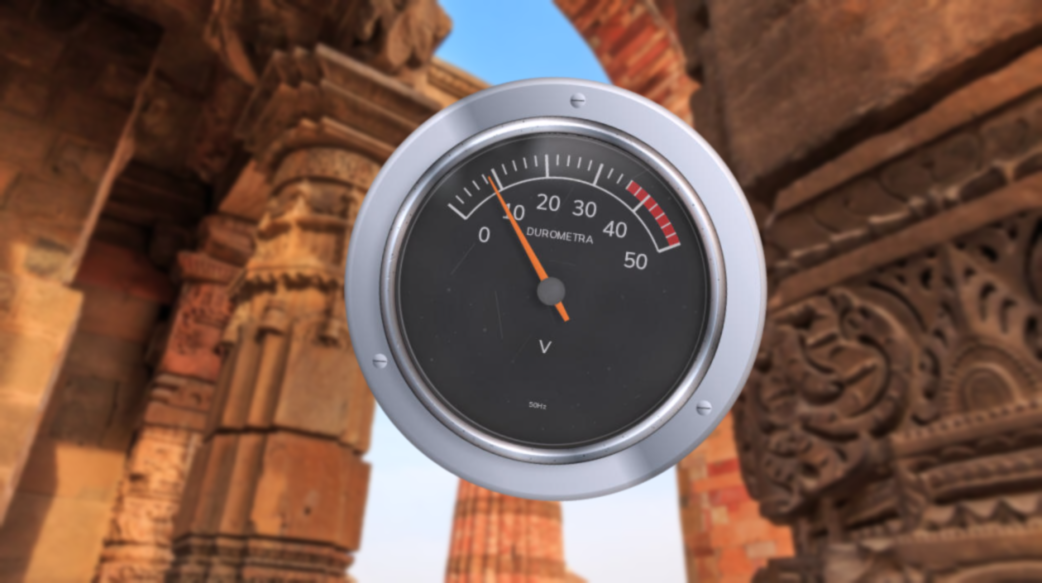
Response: {"value": 9, "unit": "V"}
